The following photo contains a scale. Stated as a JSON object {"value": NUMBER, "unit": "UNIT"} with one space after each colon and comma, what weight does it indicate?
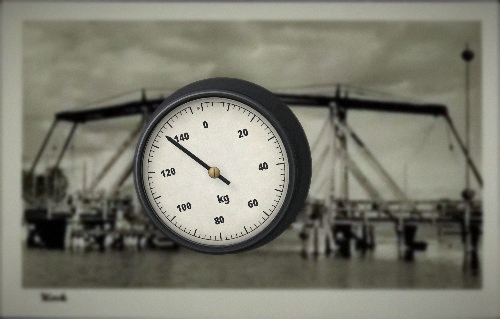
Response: {"value": 136, "unit": "kg"}
